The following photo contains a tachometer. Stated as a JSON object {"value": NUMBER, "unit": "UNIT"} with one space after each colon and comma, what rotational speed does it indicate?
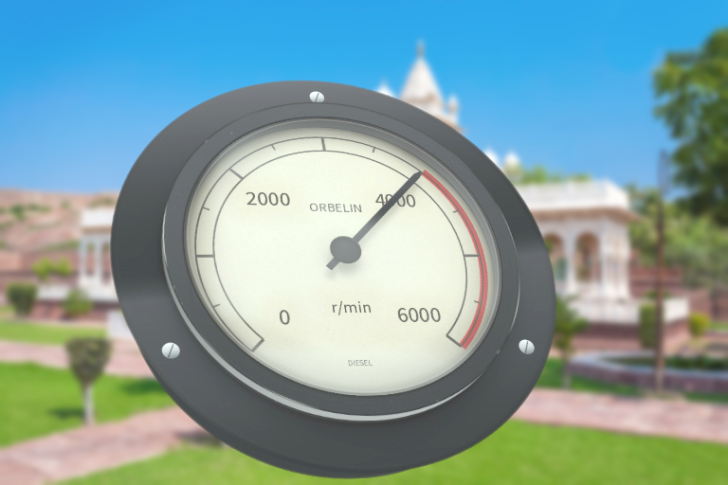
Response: {"value": 4000, "unit": "rpm"}
